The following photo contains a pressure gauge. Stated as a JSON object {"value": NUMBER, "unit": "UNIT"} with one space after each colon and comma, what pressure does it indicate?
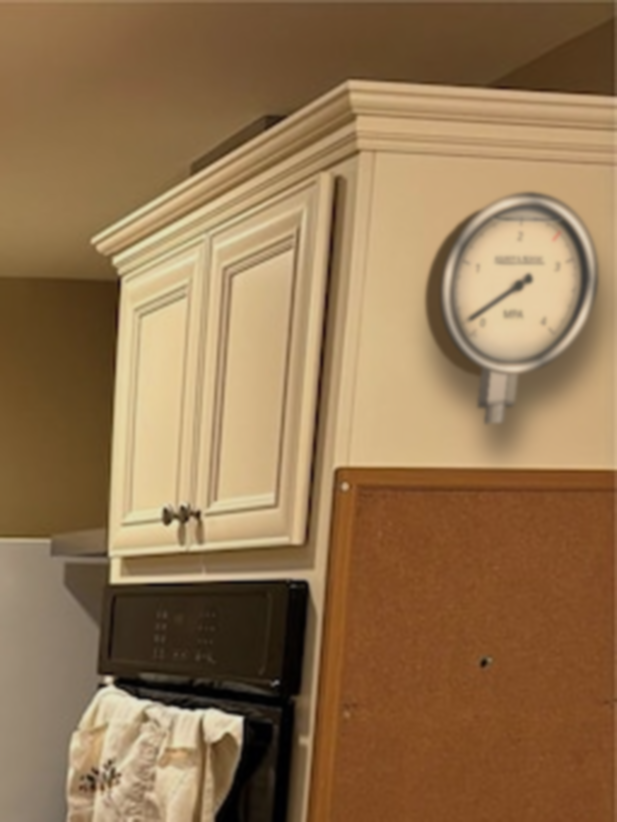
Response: {"value": 0.2, "unit": "MPa"}
